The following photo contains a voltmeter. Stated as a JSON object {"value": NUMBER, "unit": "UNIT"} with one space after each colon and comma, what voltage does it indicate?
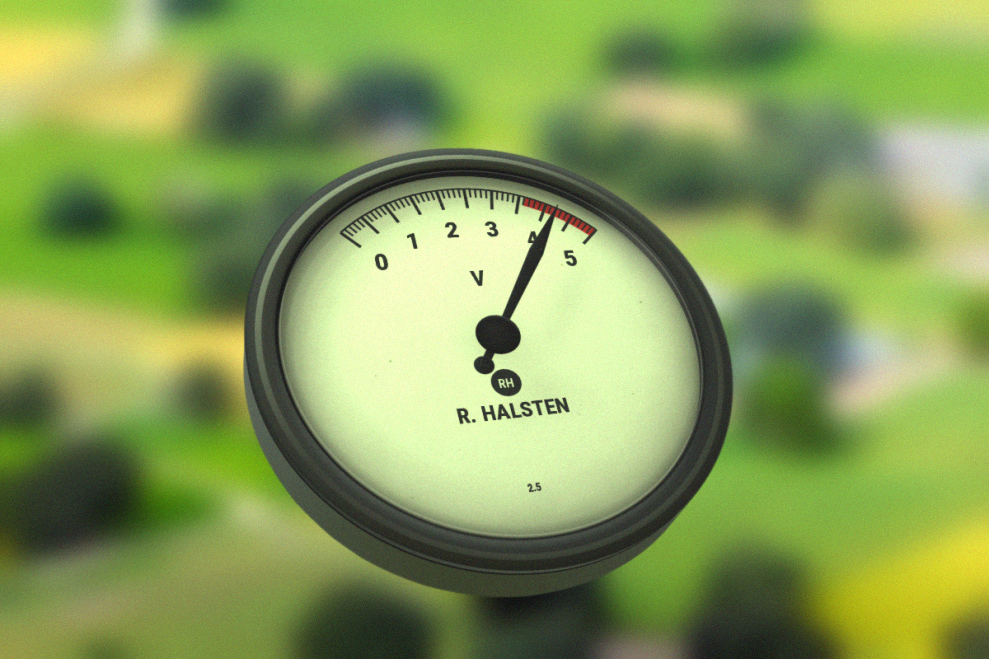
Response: {"value": 4.2, "unit": "V"}
